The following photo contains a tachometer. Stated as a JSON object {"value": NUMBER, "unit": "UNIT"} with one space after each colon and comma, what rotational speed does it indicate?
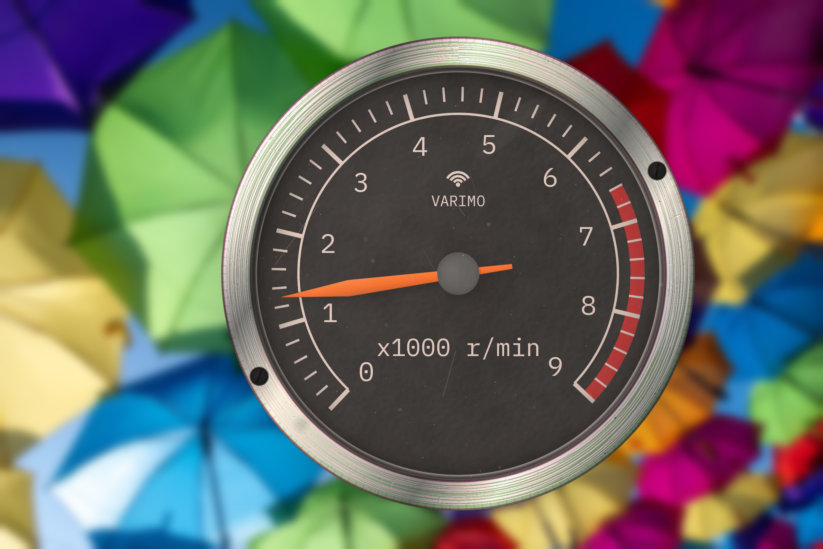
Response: {"value": 1300, "unit": "rpm"}
